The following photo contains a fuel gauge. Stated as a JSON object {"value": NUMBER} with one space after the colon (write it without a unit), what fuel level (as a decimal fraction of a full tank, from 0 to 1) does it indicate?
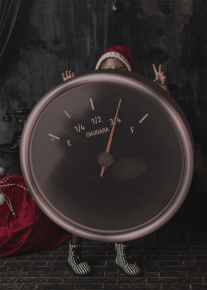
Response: {"value": 0.75}
